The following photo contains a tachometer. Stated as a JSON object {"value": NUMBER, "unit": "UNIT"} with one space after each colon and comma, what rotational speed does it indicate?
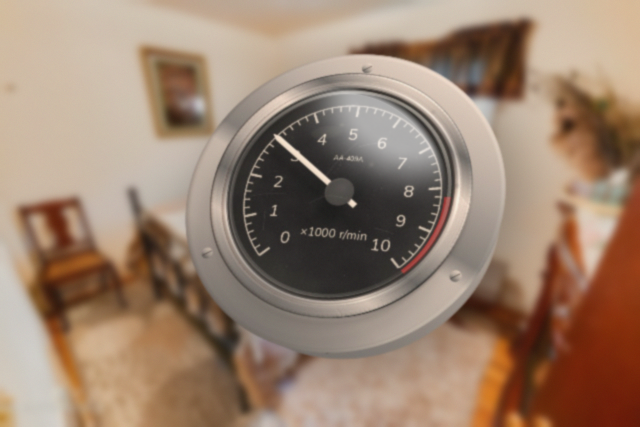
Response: {"value": 3000, "unit": "rpm"}
